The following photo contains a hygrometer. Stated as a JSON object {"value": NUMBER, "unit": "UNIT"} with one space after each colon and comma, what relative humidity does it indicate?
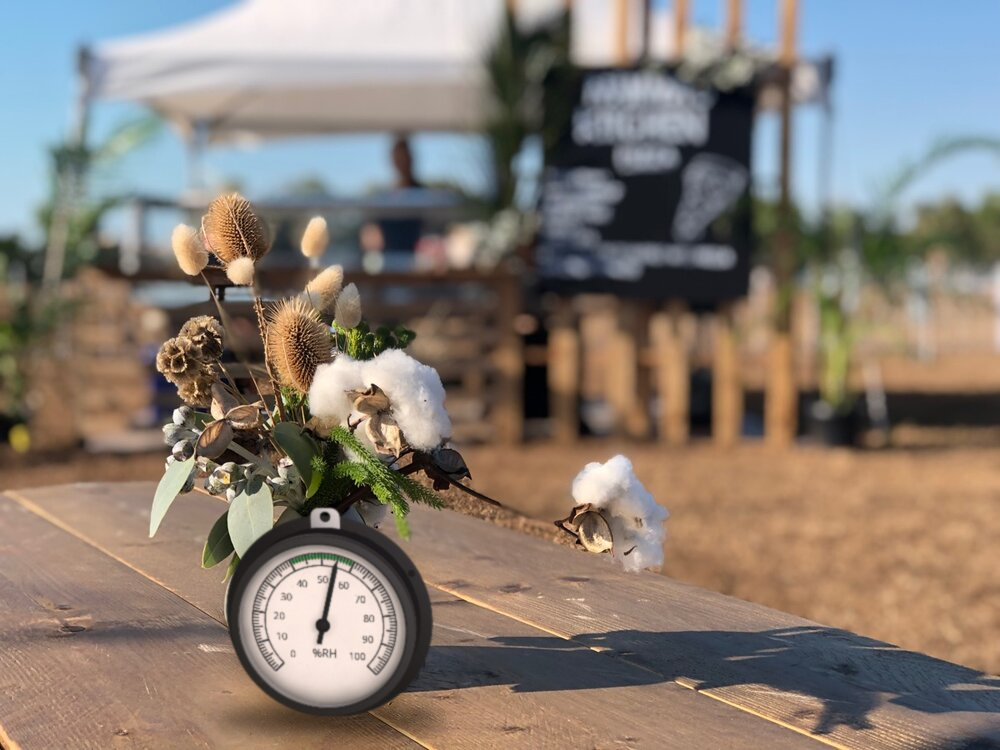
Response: {"value": 55, "unit": "%"}
